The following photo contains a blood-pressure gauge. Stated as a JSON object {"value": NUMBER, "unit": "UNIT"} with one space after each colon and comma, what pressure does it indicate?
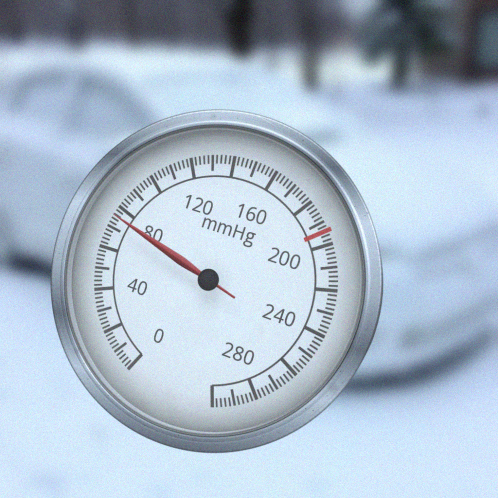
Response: {"value": 76, "unit": "mmHg"}
